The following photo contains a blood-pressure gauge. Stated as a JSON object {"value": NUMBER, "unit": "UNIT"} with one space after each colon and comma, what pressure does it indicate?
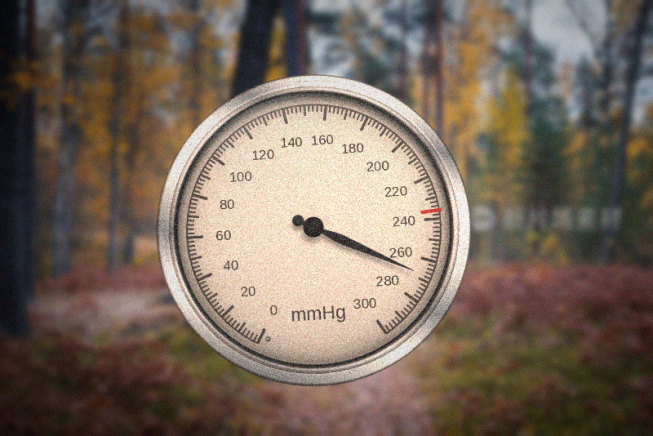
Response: {"value": 268, "unit": "mmHg"}
